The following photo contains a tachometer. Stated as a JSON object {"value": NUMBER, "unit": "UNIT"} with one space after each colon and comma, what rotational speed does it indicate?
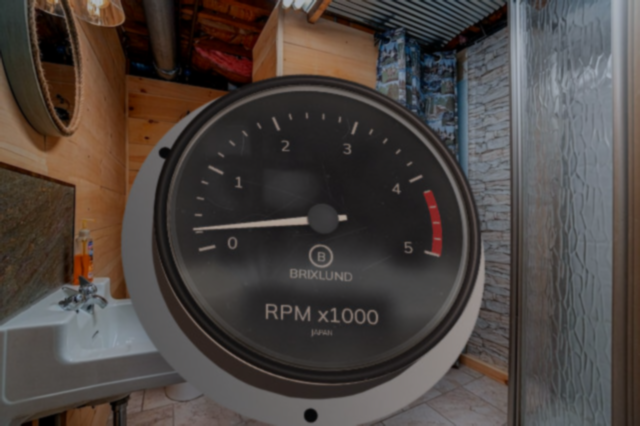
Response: {"value": 200, "unit": "rpm"}
